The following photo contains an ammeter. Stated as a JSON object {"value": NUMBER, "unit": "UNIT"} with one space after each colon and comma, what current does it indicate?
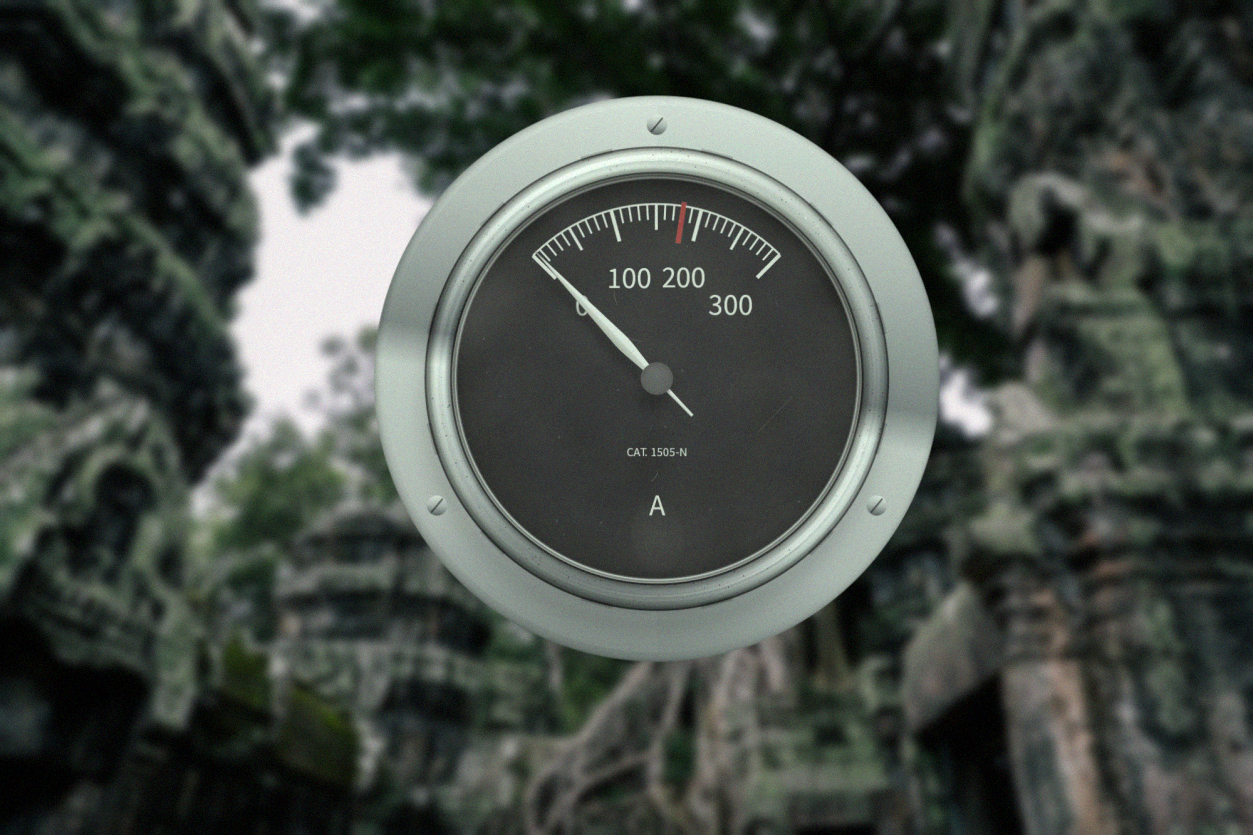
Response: {"value": 5, "unit": "A"}
